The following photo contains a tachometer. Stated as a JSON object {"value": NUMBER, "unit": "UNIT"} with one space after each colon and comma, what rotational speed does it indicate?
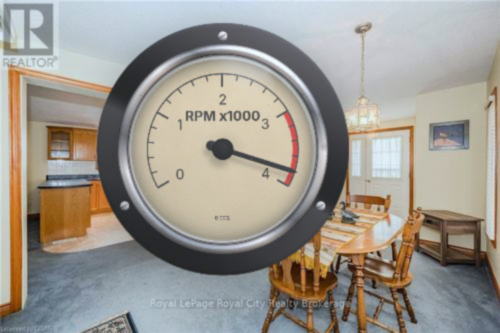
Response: {"value": 3800, "unit": "rpm"}
